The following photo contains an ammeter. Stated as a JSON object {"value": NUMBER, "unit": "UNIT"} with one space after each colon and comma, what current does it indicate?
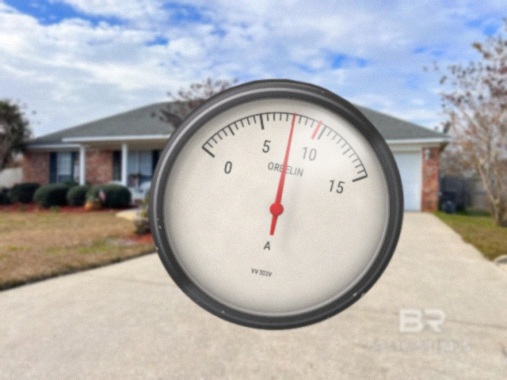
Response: {"value": 7.5, "unit": "A"}
